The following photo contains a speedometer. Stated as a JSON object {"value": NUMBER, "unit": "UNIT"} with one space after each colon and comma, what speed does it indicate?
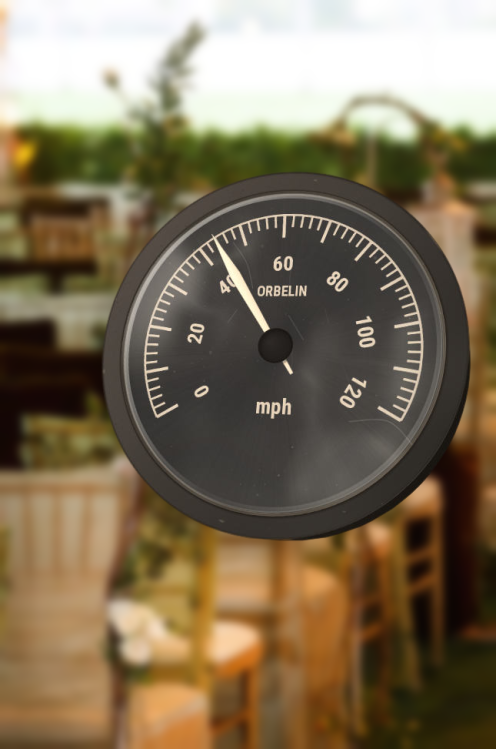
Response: {"value": 44, "unit": "mph"}
